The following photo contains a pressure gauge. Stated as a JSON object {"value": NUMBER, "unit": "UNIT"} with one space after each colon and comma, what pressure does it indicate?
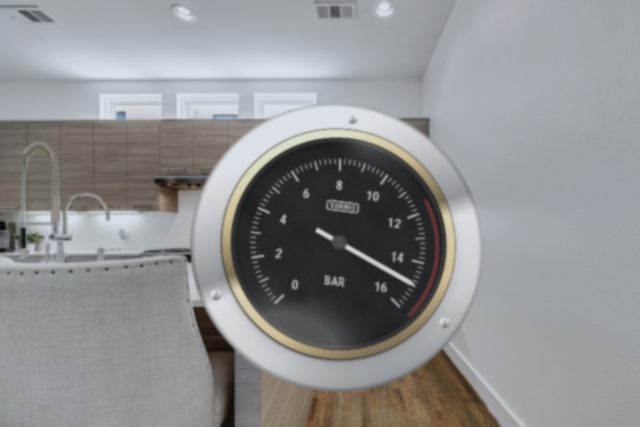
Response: {"value": 15, "unit": "bar"}
